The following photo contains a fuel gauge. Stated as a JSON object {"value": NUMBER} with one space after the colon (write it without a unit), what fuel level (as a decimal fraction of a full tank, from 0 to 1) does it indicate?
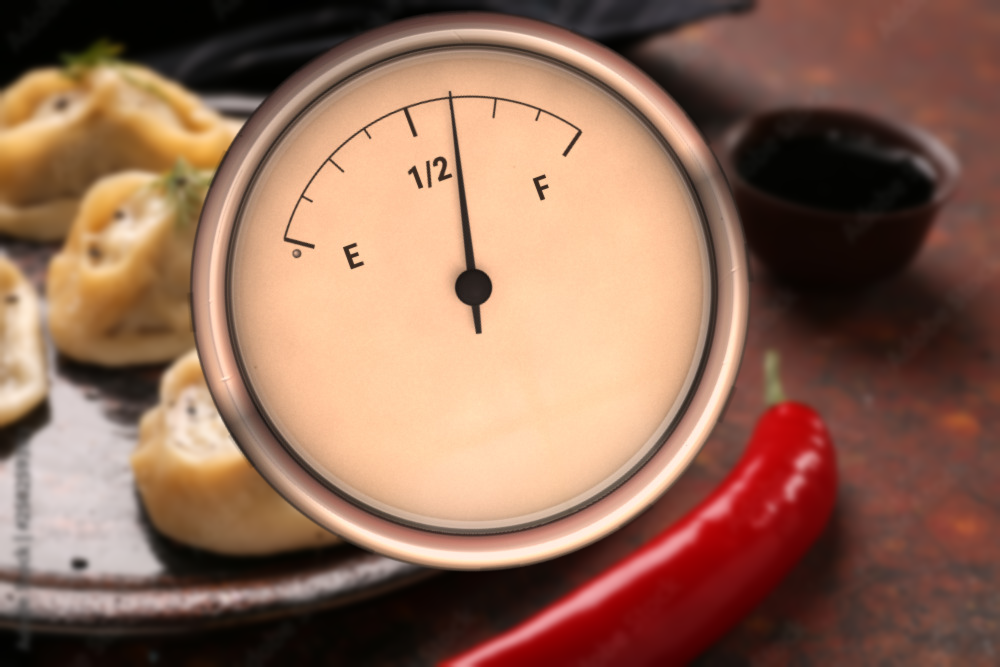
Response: {"value": 0.625}
